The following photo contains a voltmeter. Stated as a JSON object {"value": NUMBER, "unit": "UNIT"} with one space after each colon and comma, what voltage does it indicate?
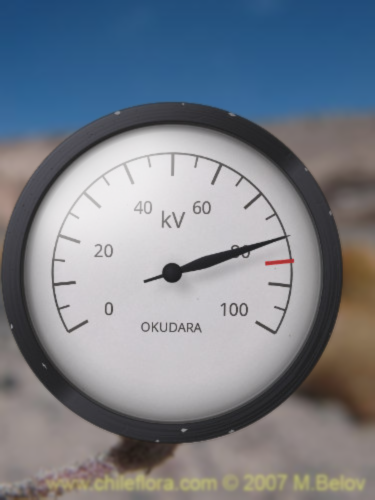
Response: {"value": 80, "unit": "kV"}
